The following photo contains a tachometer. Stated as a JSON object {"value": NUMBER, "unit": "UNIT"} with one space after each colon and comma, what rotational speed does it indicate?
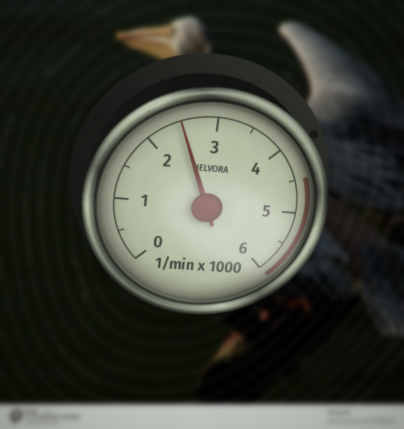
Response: {"value": 2500, "unit": "rpm"}
